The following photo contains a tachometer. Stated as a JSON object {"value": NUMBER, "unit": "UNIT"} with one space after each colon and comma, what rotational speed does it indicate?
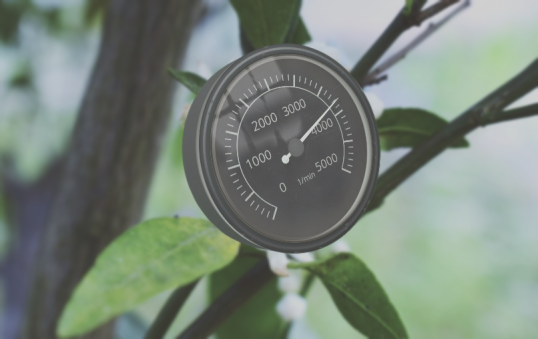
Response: {"value": 3800, "unit": "rpm"}
